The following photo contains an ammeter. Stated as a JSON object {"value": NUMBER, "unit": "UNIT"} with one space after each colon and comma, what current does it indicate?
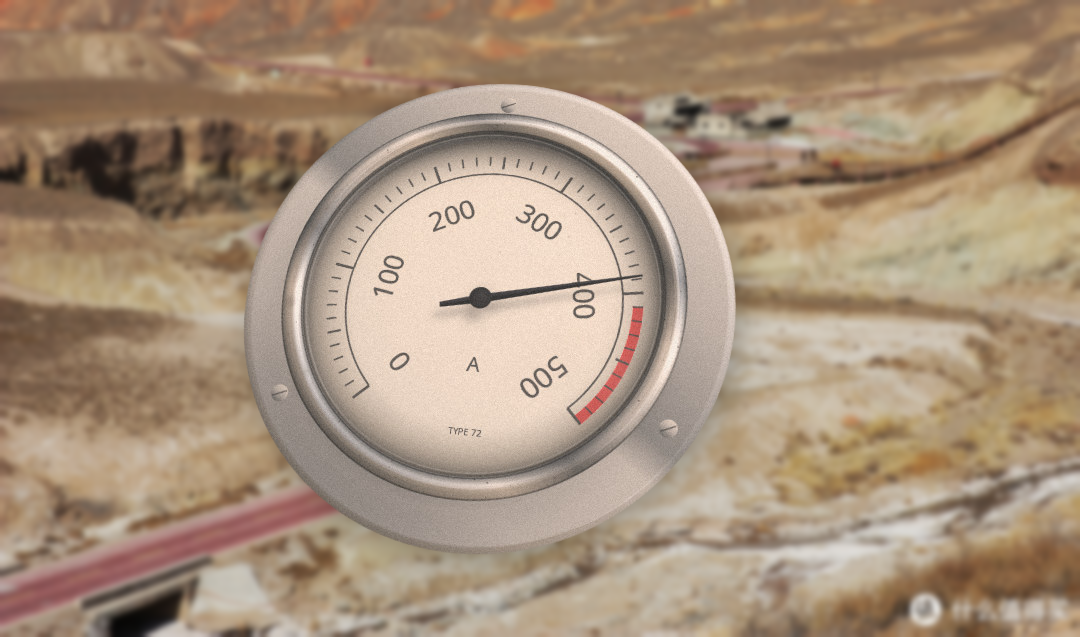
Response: {"value": 390, "unit": "A"}
